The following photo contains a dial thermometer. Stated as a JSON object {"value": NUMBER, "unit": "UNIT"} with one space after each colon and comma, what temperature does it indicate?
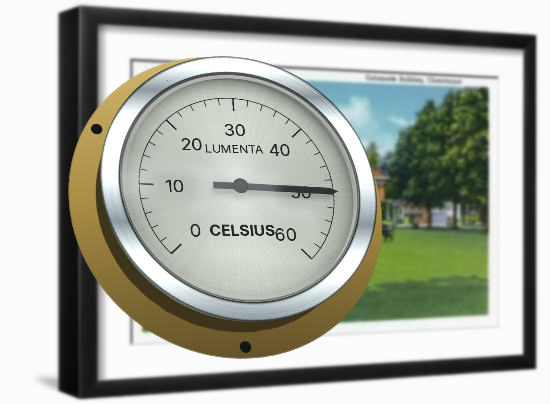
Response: {"value": 50, "unit": "°C"}
